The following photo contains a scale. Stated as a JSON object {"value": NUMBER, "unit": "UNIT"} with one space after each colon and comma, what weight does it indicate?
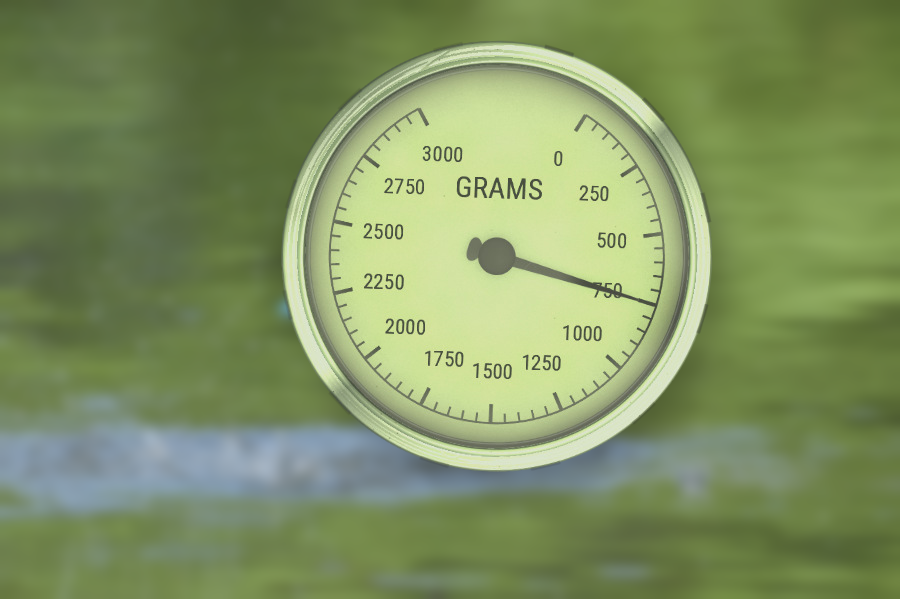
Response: {"value": 750, "unit": "g"}
